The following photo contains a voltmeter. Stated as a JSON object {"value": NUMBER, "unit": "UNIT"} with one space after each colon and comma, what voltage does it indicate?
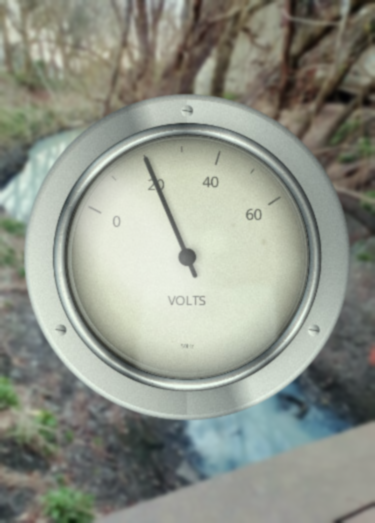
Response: {"value": 20, "unit": "V"}
